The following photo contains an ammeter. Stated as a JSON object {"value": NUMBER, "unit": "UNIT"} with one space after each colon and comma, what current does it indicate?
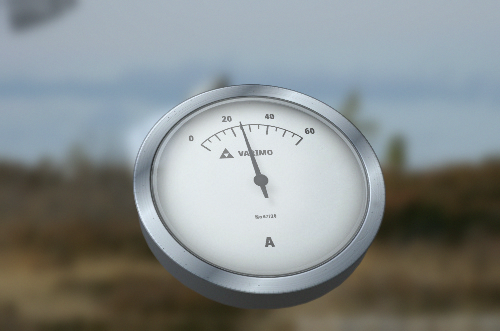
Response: {"value": 25, "unit": "A"}
